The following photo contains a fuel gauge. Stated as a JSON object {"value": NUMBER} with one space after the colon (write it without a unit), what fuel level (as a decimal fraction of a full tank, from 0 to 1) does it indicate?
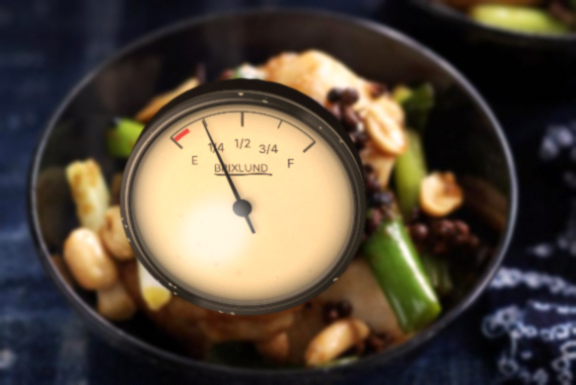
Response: {"value": 0.25}
